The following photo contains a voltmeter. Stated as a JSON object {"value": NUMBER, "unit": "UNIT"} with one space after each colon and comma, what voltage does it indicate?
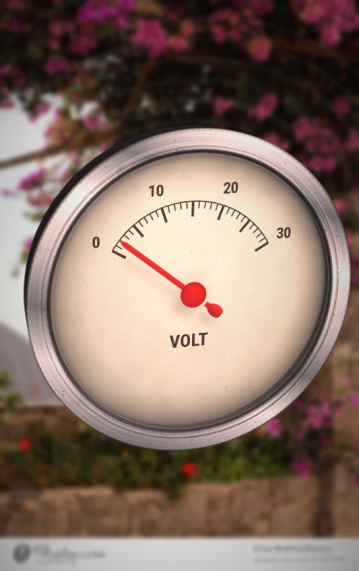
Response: {"value": 2, "unit": "V"}
